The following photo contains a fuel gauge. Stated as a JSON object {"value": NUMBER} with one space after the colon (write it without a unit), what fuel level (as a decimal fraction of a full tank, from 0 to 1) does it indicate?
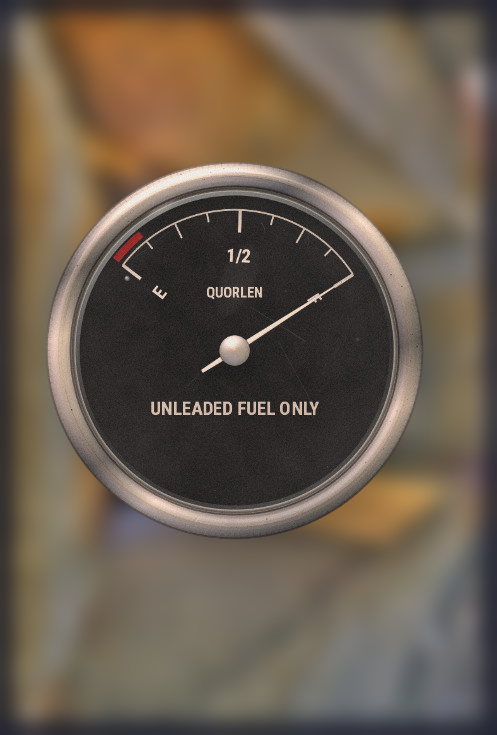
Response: {"value": 1}
